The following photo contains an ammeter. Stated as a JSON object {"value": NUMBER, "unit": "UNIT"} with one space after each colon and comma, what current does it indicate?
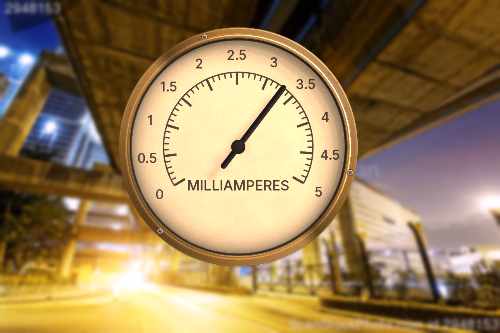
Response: {"value": 3.3, "unit": "mA"}
